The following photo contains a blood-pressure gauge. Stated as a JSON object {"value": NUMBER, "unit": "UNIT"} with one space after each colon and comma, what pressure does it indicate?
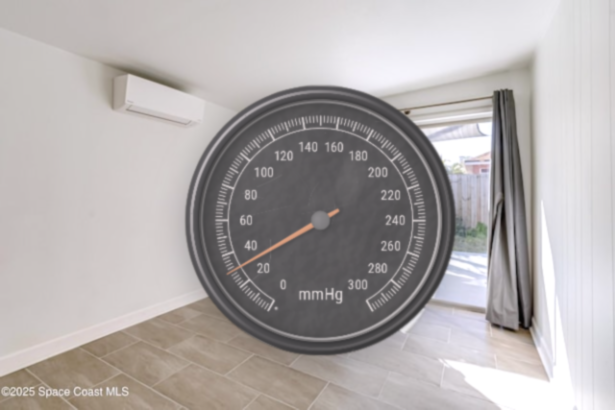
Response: {"value": 30, "unit": "mmHg"}
